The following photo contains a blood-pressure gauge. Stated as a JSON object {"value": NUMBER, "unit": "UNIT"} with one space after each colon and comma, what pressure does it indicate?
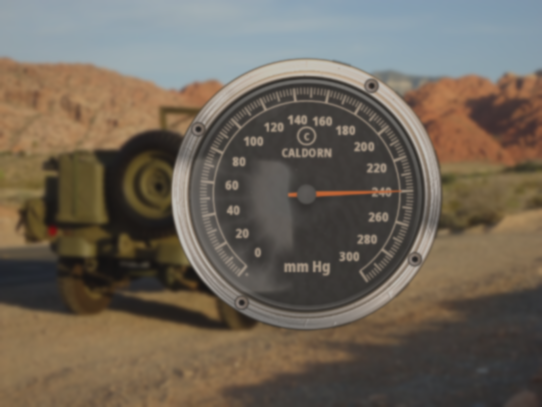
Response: {"value": 240, "unit": "mmHg"}
